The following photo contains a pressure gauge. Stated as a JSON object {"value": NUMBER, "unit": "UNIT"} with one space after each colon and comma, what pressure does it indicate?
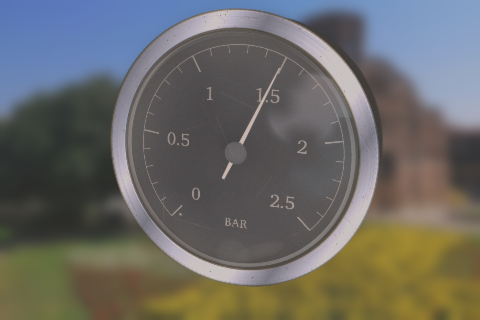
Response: {"value": 1.5, "unit": "bar"}
